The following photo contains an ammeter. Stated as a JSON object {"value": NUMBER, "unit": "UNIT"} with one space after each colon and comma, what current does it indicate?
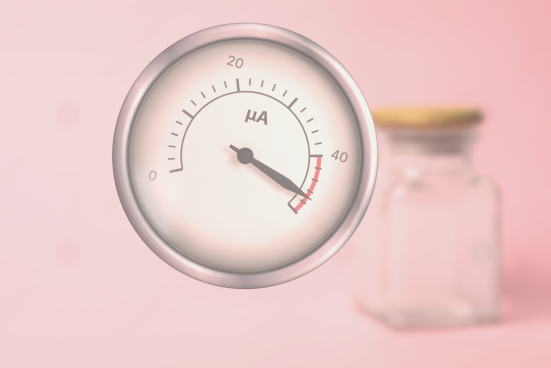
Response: {"value": 47, "unit": "µA"}
